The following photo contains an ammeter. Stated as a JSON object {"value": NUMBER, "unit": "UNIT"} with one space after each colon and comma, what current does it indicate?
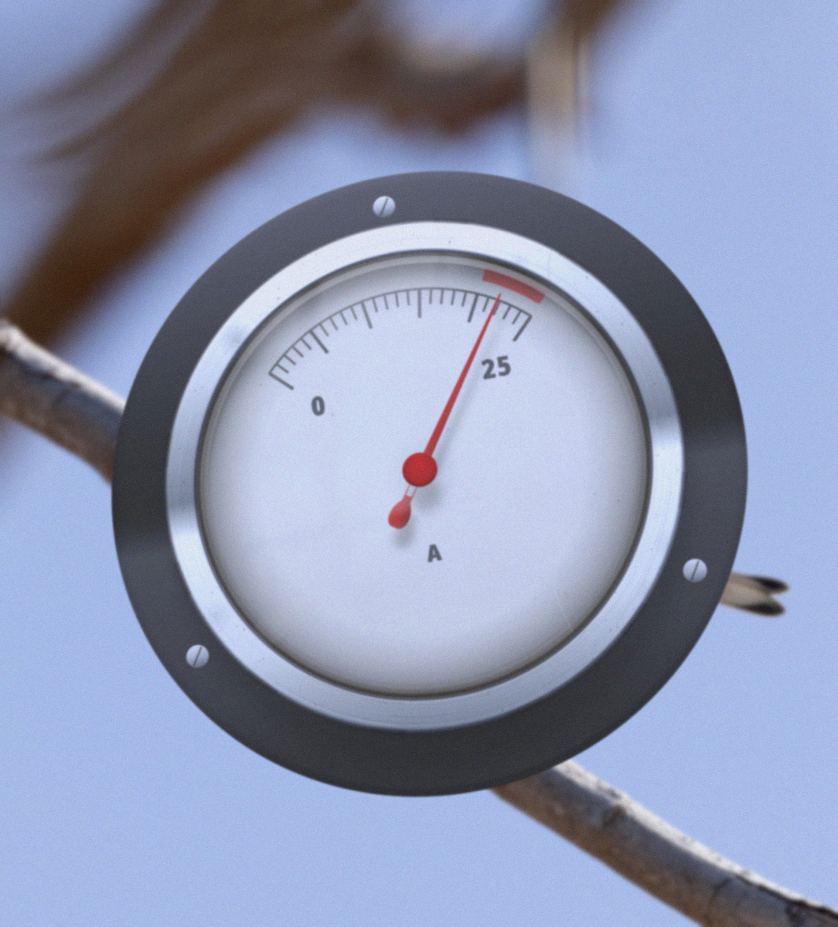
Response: {"value": 22, "unit": "A"}
